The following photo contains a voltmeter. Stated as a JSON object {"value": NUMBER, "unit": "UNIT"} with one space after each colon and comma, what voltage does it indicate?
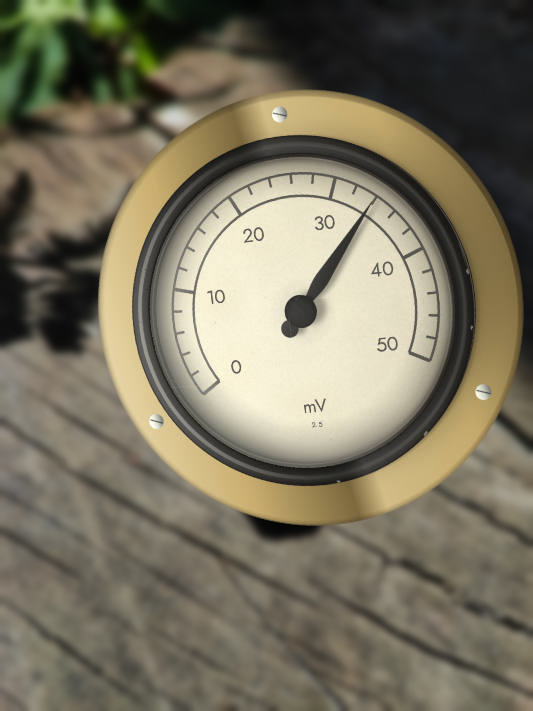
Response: {"value": 34, "unit": "mV"}
